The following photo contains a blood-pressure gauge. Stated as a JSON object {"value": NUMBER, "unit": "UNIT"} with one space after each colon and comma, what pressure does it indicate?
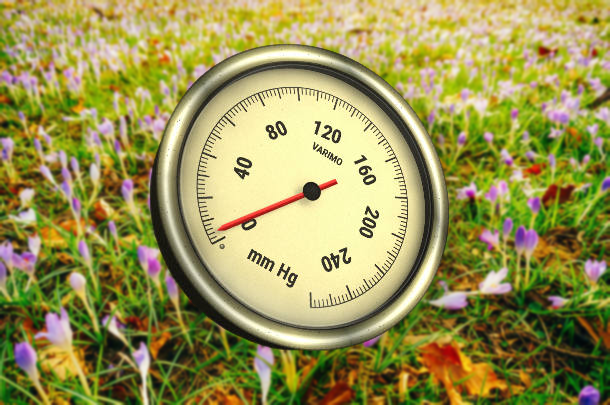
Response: {"value": 4, "unit": "mmHg"}
